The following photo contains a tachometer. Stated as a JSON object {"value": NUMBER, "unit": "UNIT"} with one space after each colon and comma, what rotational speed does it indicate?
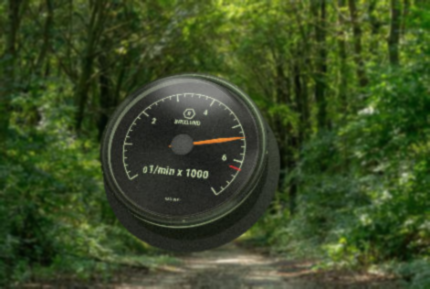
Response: {"value": 5400, "unit": "rpm"}
